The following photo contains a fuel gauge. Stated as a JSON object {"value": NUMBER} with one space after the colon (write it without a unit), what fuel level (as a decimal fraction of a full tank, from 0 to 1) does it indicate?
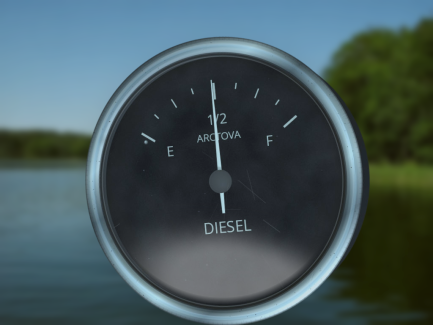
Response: {"value": 0.5}
